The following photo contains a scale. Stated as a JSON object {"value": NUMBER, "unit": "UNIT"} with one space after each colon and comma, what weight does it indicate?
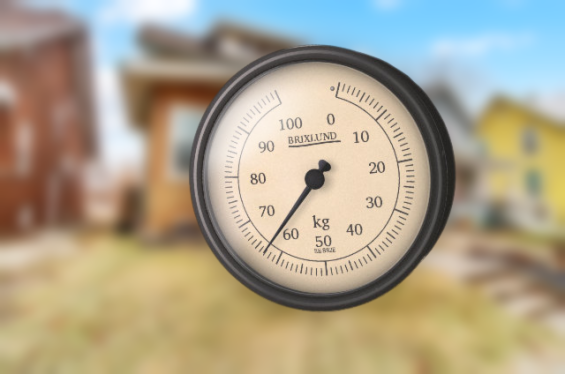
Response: {"value": 63, "unit": "kg"}
